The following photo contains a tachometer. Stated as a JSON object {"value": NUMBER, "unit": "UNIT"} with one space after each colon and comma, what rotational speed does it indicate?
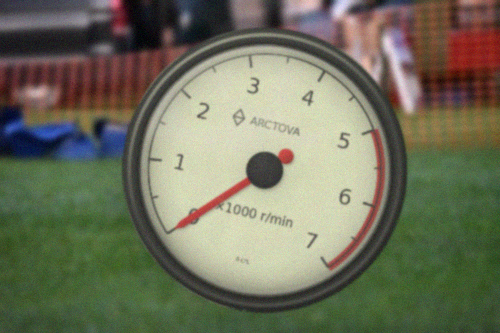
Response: {"value": 0, "unit": "rpm"}
